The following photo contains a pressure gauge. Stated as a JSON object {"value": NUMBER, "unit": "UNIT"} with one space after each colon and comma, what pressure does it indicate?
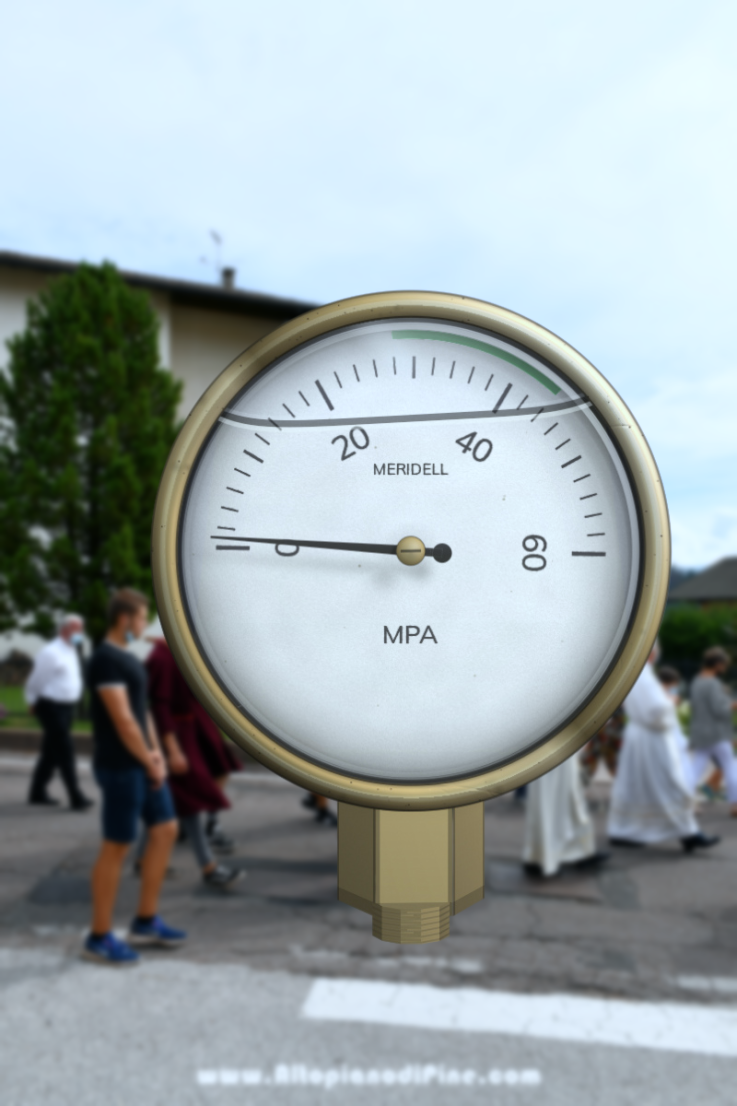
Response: {"value": 1, "unit": "MPa"}
